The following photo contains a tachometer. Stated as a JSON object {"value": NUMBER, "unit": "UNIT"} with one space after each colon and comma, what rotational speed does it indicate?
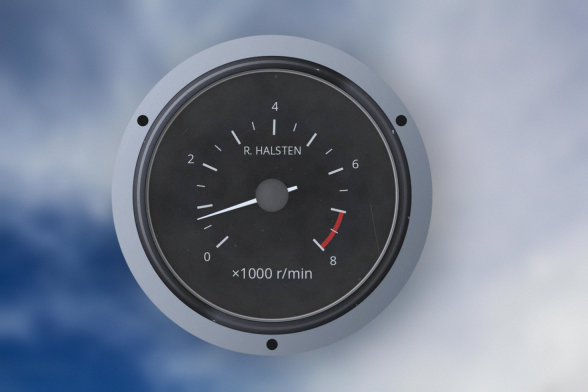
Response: {"value": 750, "unit": "rpm"}
